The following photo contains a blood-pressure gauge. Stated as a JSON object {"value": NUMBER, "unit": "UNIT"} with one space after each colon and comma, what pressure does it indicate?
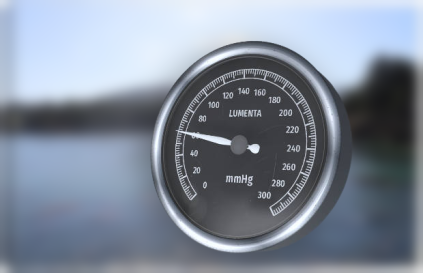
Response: {"value": 60, "unit": "mmHg"}
